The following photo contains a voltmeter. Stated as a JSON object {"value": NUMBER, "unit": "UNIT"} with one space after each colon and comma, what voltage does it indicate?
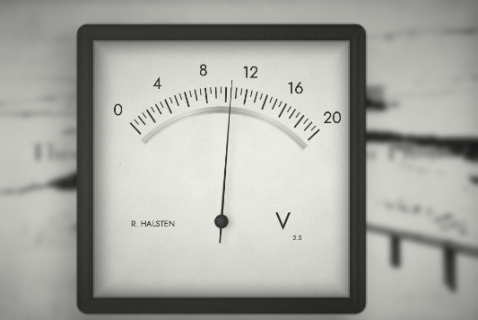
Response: {"value": 10.5, "unit": "V"}
